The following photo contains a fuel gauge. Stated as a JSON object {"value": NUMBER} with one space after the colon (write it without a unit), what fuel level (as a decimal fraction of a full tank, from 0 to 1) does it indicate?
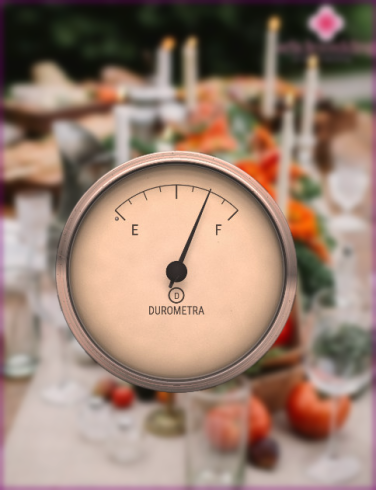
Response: {"value": 0.75}
